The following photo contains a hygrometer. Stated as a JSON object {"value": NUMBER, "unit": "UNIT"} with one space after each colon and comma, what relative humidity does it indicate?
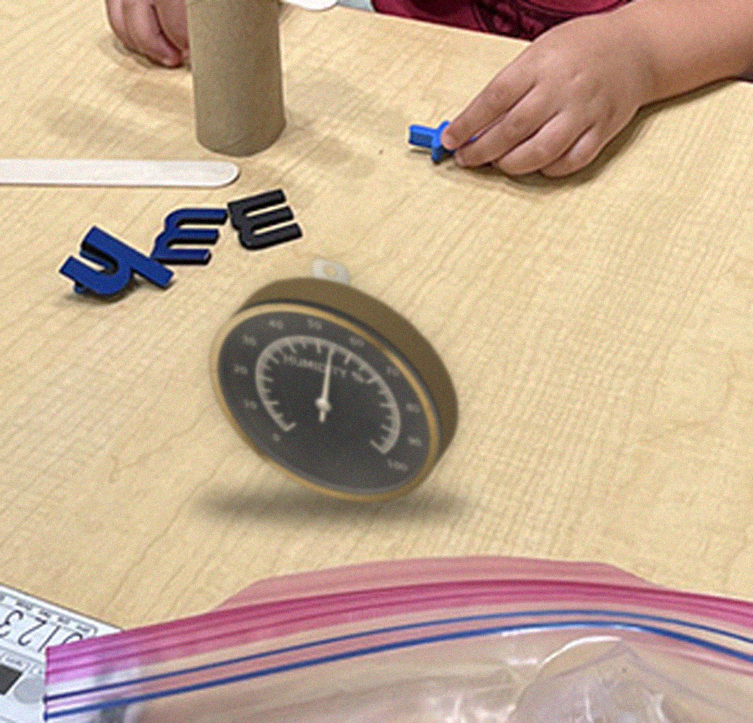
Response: {"value": 55, "unit": "%"}
